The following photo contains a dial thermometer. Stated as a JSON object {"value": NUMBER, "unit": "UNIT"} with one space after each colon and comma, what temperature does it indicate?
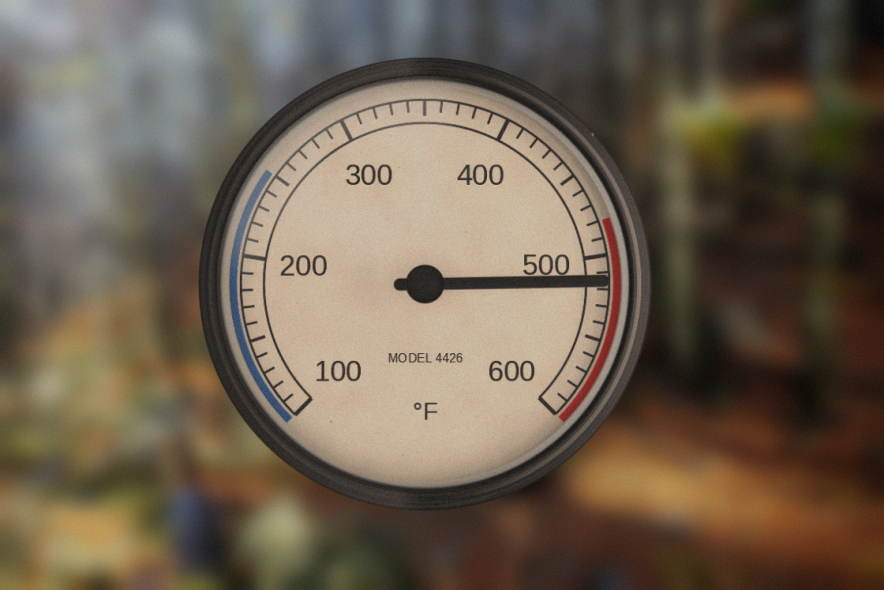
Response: {"value": 515, "unit": "°F"}
